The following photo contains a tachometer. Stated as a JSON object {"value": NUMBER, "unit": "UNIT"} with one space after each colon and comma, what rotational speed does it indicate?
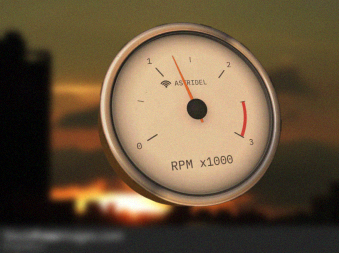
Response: {"value": 1250, "unit": "rpm"}
